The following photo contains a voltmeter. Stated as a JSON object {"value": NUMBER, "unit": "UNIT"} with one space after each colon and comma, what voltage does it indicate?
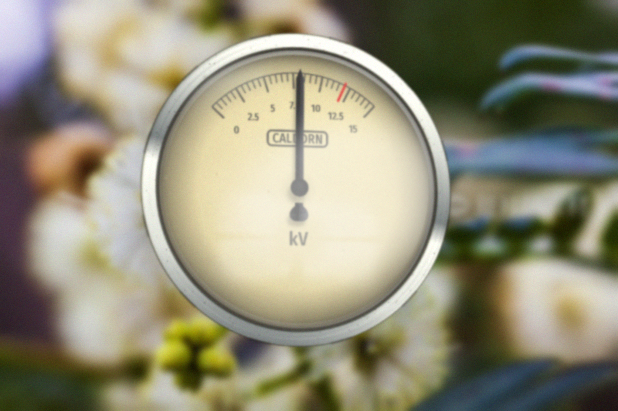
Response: {"value": 8, "unit": "kV"}
